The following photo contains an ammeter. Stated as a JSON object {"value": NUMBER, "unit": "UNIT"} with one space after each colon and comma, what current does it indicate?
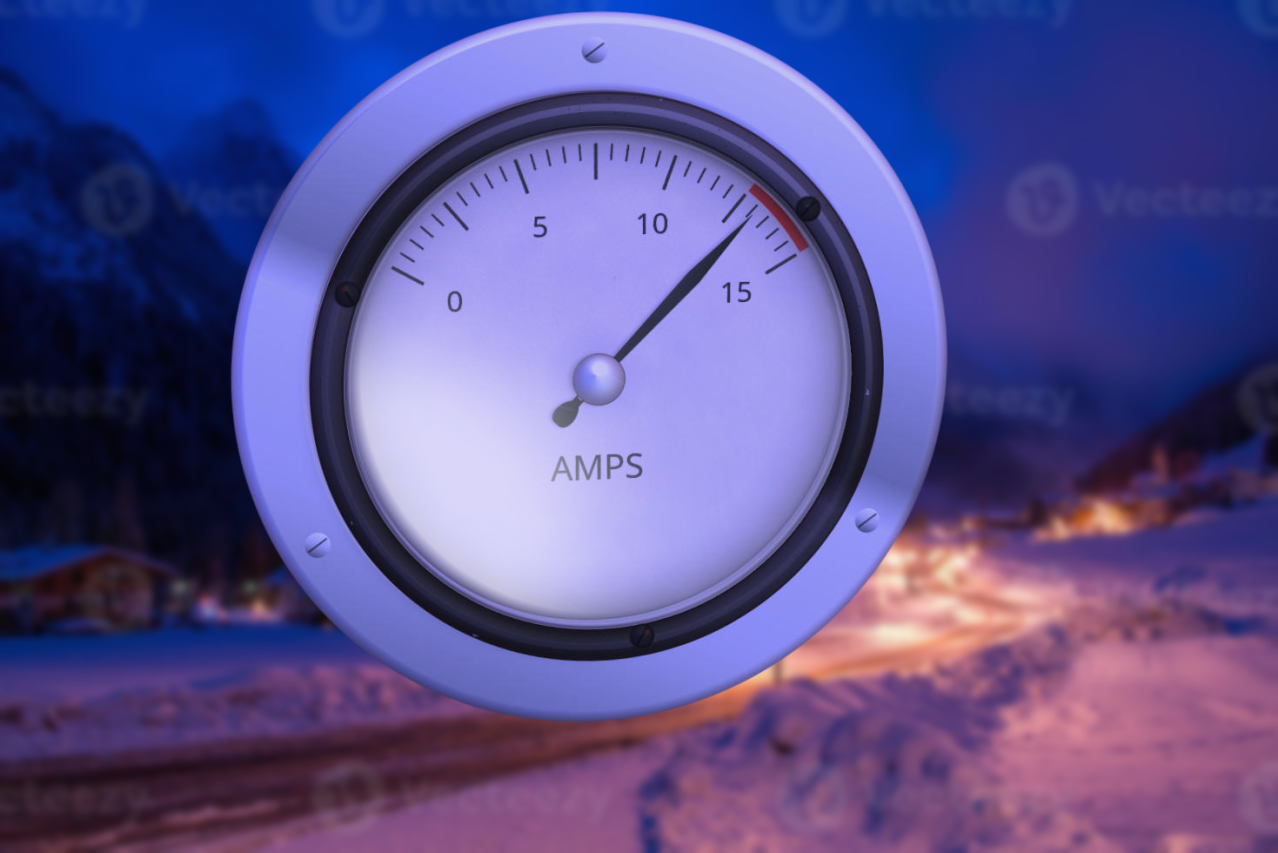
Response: {"value": 13, "unit": "A"}
